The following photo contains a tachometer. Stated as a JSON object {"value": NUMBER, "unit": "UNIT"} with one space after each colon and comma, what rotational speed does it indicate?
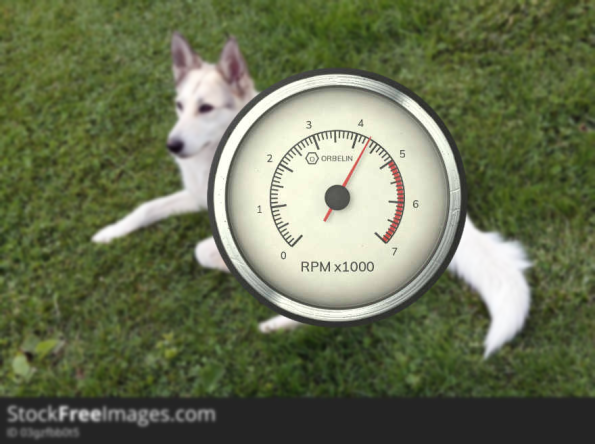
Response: {"value": 4300, "unit": "rpm"}
